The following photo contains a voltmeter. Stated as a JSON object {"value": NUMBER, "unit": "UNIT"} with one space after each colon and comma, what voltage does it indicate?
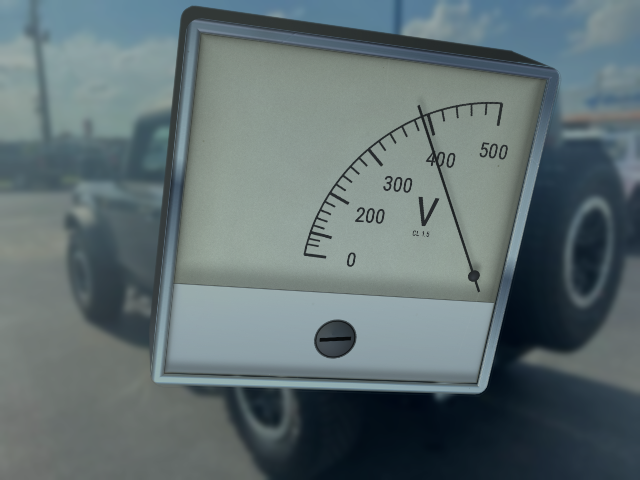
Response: {"value": 390, "unit": "V"}
